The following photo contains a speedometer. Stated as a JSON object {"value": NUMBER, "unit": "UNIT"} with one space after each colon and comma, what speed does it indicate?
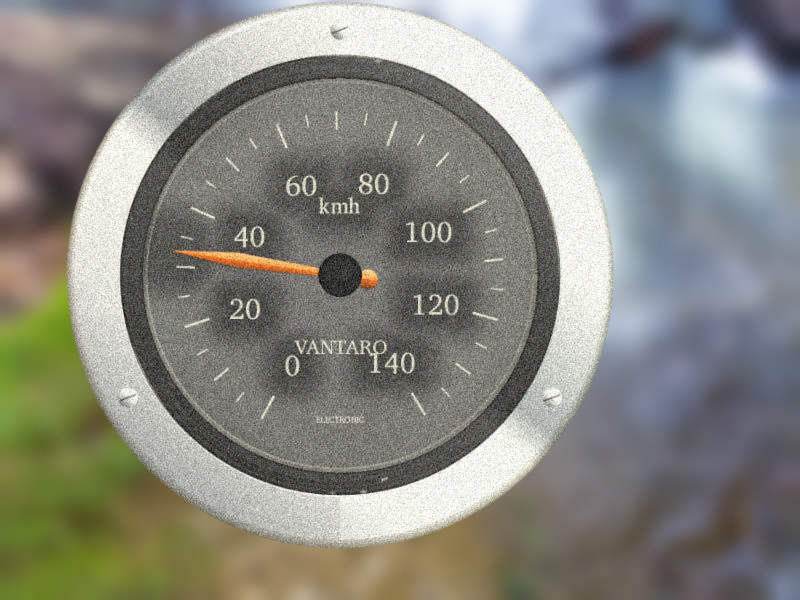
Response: {"value": 32.5, "unit": "km/h"}
